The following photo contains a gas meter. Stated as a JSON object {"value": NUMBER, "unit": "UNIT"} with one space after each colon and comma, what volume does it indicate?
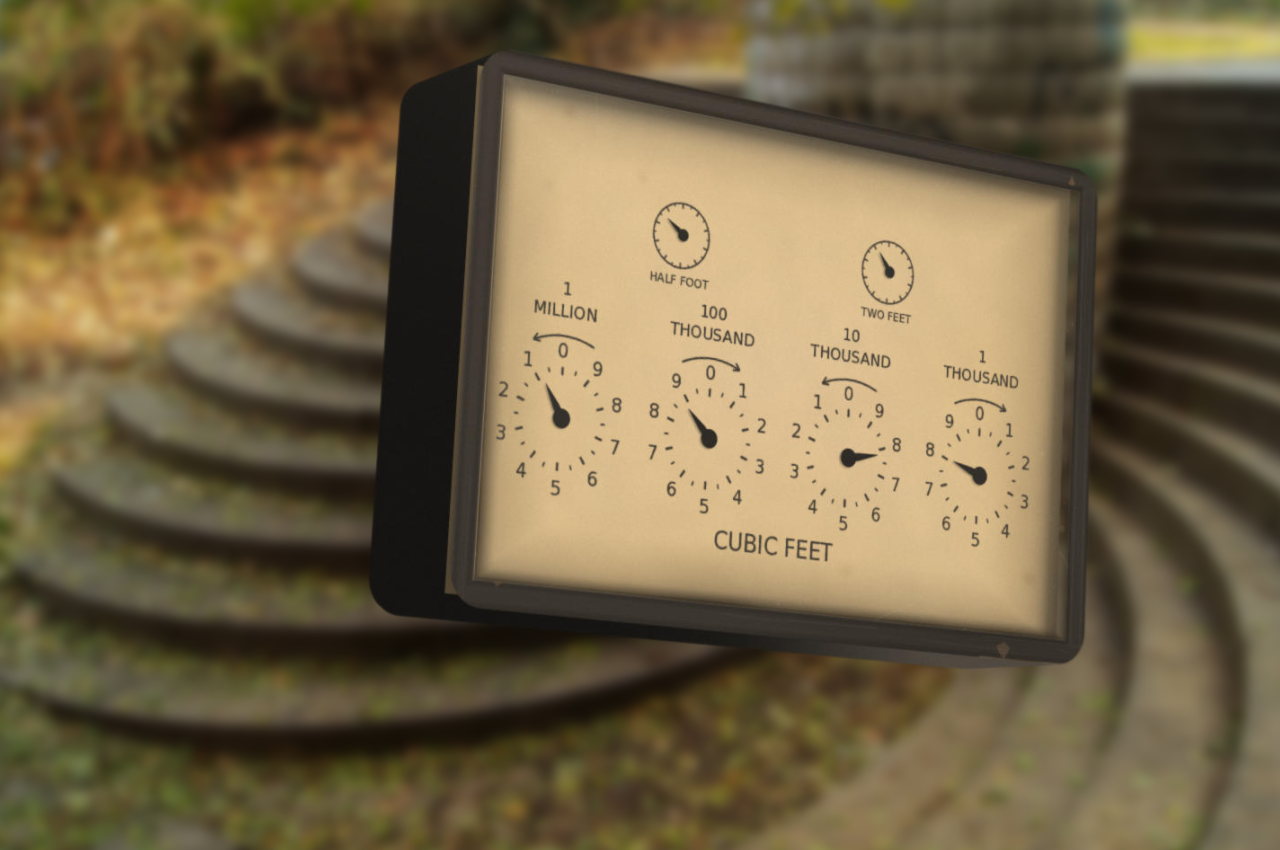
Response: {"value": 87800, "unit": "ft³"}
